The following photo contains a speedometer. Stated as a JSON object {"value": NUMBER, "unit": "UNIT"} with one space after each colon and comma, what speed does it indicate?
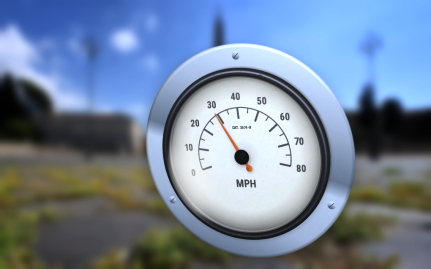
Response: {"value": 30, "unit": "mph"}
